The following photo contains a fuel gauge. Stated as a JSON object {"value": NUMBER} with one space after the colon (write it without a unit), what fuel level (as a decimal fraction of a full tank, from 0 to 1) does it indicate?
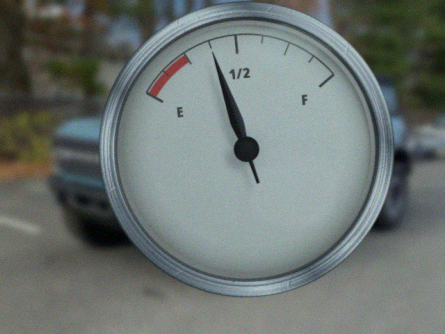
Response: {"value": 0.375}
